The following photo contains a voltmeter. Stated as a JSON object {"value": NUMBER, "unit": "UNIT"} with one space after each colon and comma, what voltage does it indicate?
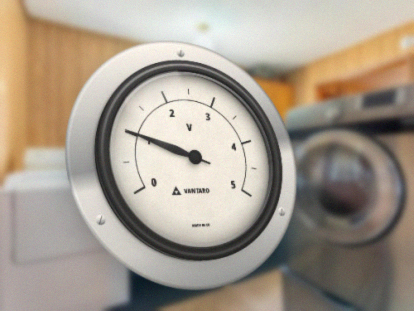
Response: {"value": 1, "unit": "V"}
